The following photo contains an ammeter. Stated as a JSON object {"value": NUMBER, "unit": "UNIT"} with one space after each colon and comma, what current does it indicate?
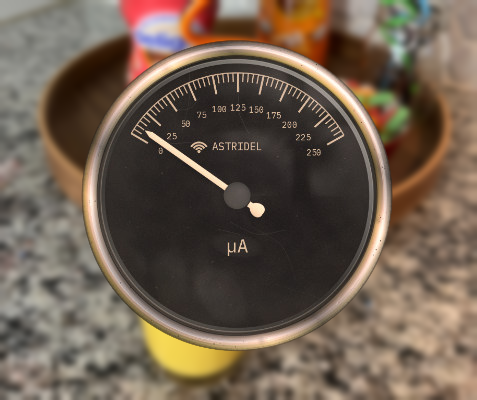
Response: {"value": 10, "unit": "µA"}
